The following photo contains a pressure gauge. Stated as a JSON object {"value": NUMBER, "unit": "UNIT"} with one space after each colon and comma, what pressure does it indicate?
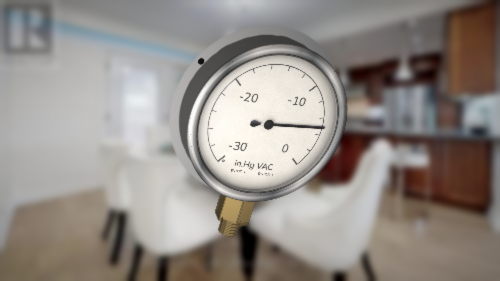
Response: {"value": -5, "unit": "inHg"}
